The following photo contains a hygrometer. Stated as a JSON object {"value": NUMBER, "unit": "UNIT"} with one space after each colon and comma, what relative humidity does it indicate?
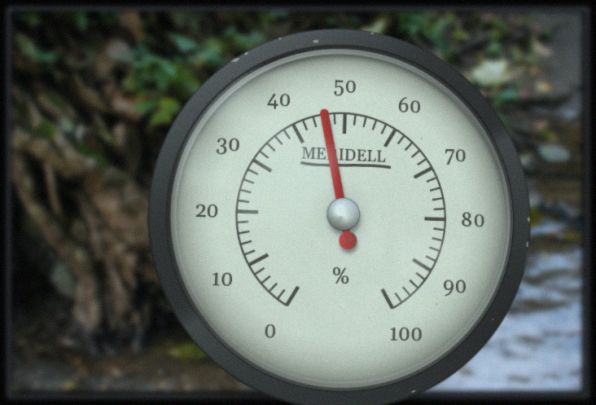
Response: {"value": 46, "unit": "%"}
